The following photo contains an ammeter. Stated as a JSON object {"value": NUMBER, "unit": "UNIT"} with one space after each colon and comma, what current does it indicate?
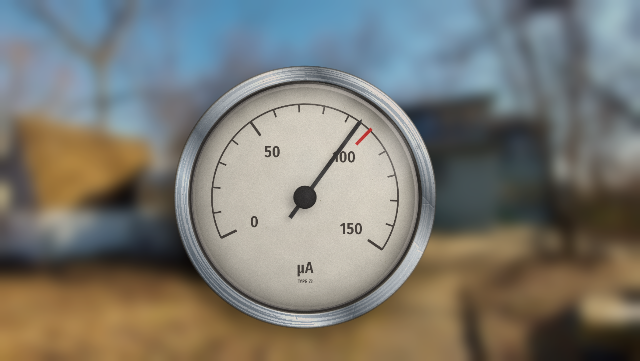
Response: {"value": 95, "unit": "µA"}
